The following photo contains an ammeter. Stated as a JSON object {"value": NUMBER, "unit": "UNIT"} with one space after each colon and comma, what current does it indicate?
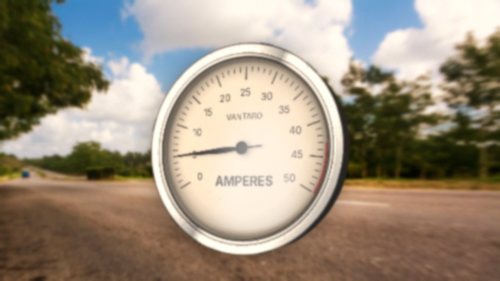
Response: {"value": 5, "unit": "A"}
